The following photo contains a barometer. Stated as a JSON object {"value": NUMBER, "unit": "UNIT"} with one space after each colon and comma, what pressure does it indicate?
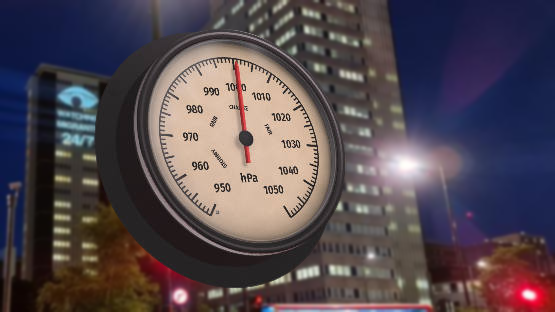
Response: {"value": 1000, "unit": "hPa"}
